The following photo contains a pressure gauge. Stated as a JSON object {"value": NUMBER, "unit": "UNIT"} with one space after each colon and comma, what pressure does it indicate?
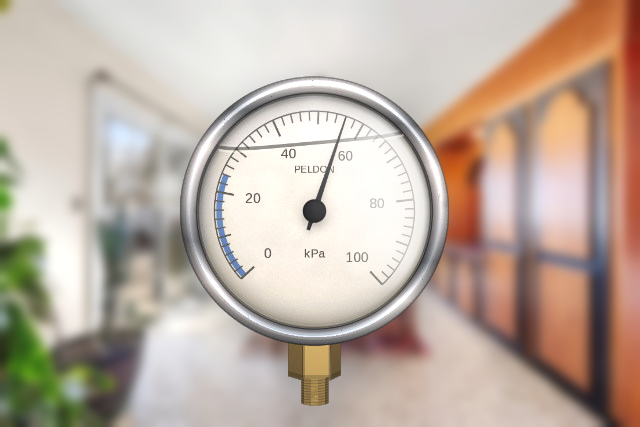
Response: {"value": 56, "unit": "kPa"}
